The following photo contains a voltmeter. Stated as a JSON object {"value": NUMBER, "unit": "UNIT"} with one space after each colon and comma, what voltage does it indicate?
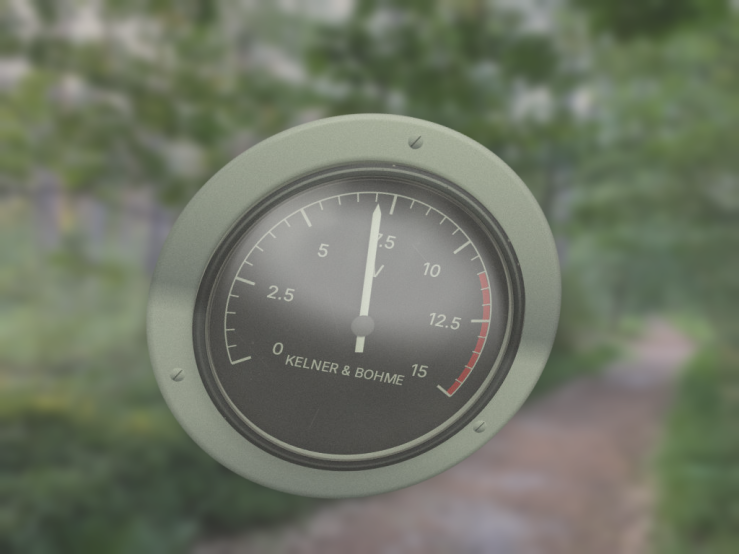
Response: {"value": 7, "unit": "V"}
